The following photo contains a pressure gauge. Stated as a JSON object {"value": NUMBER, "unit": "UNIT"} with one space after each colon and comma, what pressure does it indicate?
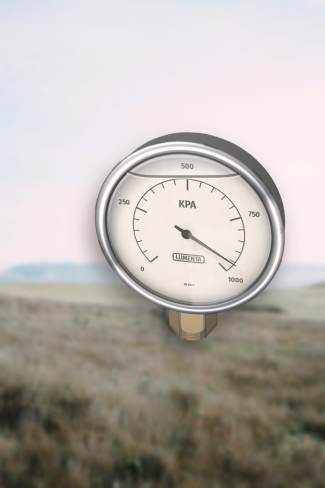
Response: {"value": 950, "unit": "kPa"}
